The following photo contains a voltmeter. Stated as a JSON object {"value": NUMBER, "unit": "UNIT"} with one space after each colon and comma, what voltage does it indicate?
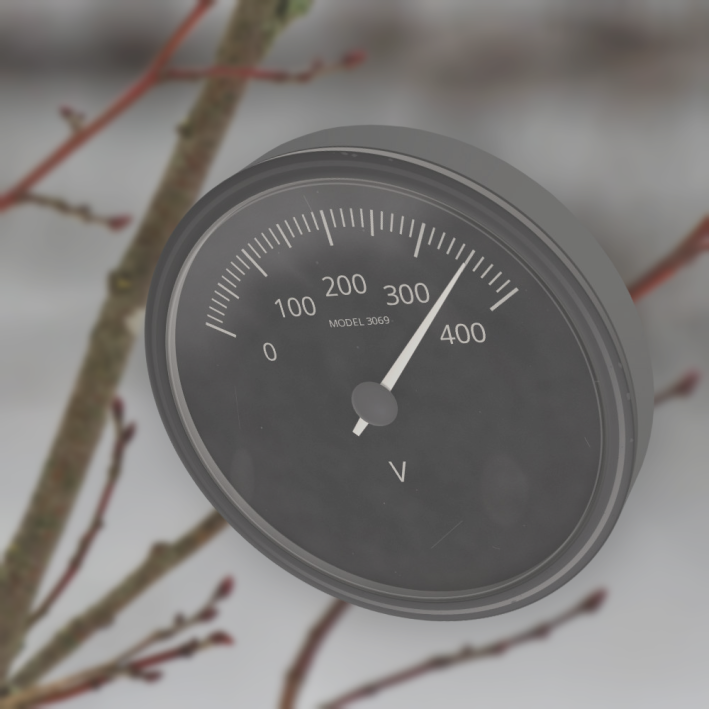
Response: {"value": 350, "unit": "V"}
